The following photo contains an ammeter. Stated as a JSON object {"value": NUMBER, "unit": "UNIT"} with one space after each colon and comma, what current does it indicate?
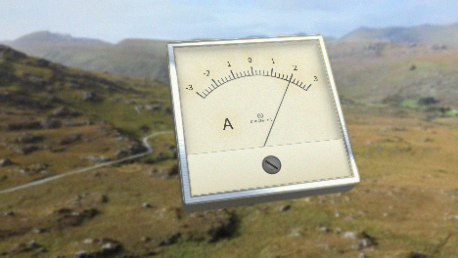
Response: {"value": 2, "unit": "A"}
